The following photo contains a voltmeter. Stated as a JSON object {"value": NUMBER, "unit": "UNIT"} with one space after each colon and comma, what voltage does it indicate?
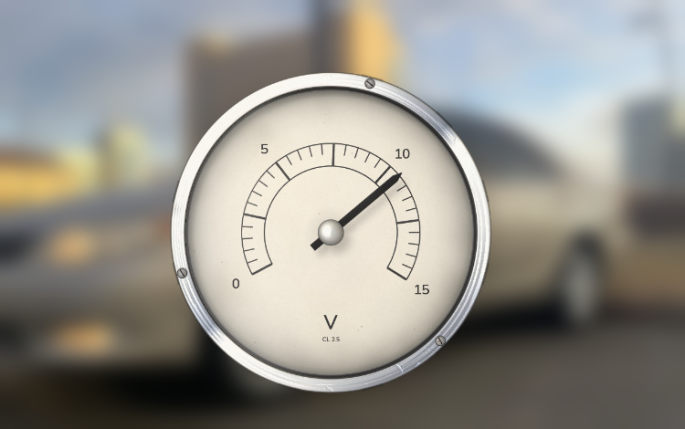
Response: {"value": 10.5, "unit": "V"}
